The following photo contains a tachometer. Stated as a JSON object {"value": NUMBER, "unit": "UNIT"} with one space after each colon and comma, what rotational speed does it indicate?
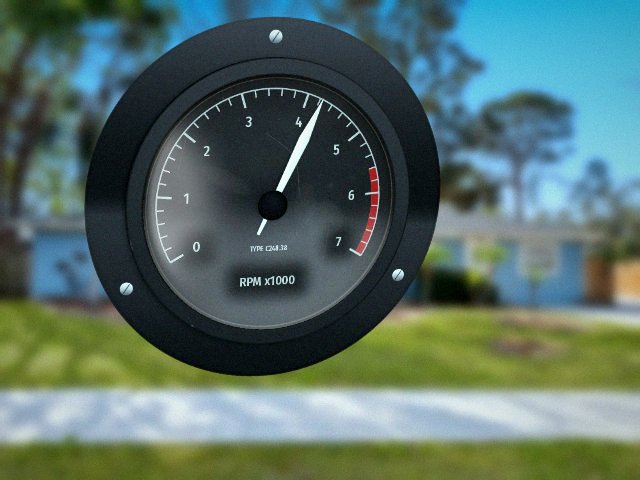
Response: {"value": 4200, "unit": "rpm"}
